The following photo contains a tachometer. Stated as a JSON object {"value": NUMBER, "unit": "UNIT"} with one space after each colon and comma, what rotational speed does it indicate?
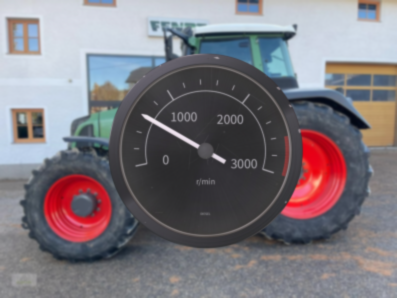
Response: {"value": 600, "unit": "rpm"}
